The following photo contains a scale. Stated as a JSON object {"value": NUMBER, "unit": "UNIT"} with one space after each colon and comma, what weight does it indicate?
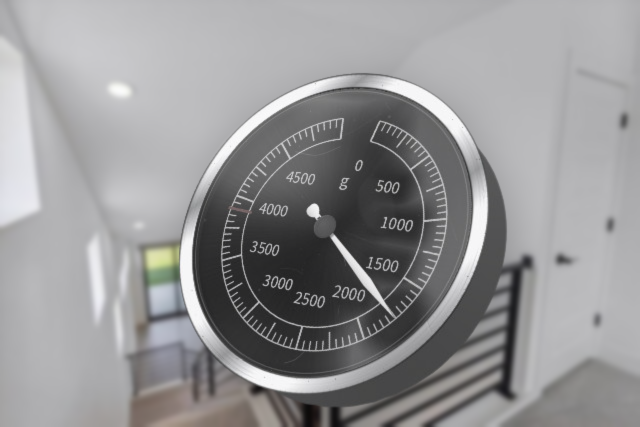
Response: {"value": 1750, "unit": "g"}
